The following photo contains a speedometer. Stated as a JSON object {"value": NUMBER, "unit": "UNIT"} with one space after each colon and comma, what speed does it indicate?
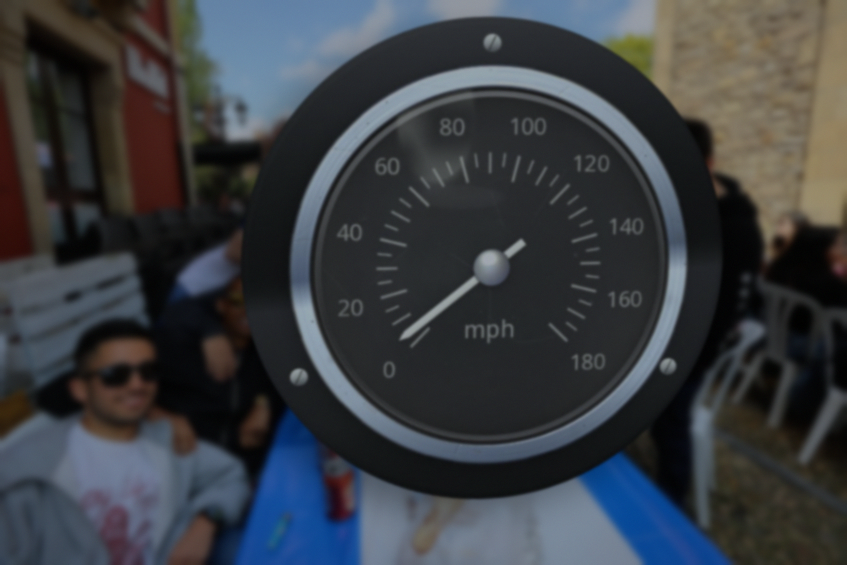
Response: {"value": 5, "unit": "mph"}
